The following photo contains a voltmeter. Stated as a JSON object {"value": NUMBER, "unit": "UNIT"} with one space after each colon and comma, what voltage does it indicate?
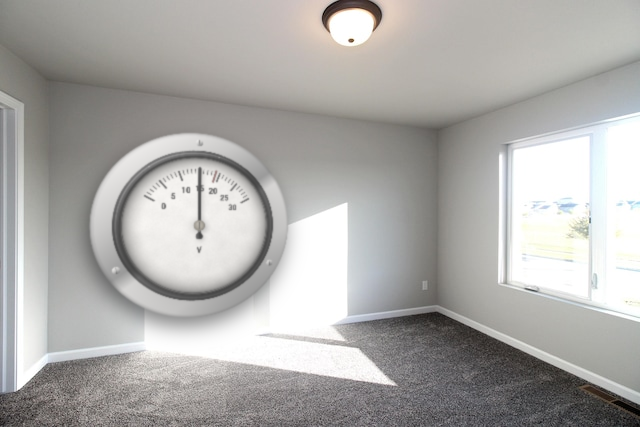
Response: {"value": 15, "unit": "V"}
